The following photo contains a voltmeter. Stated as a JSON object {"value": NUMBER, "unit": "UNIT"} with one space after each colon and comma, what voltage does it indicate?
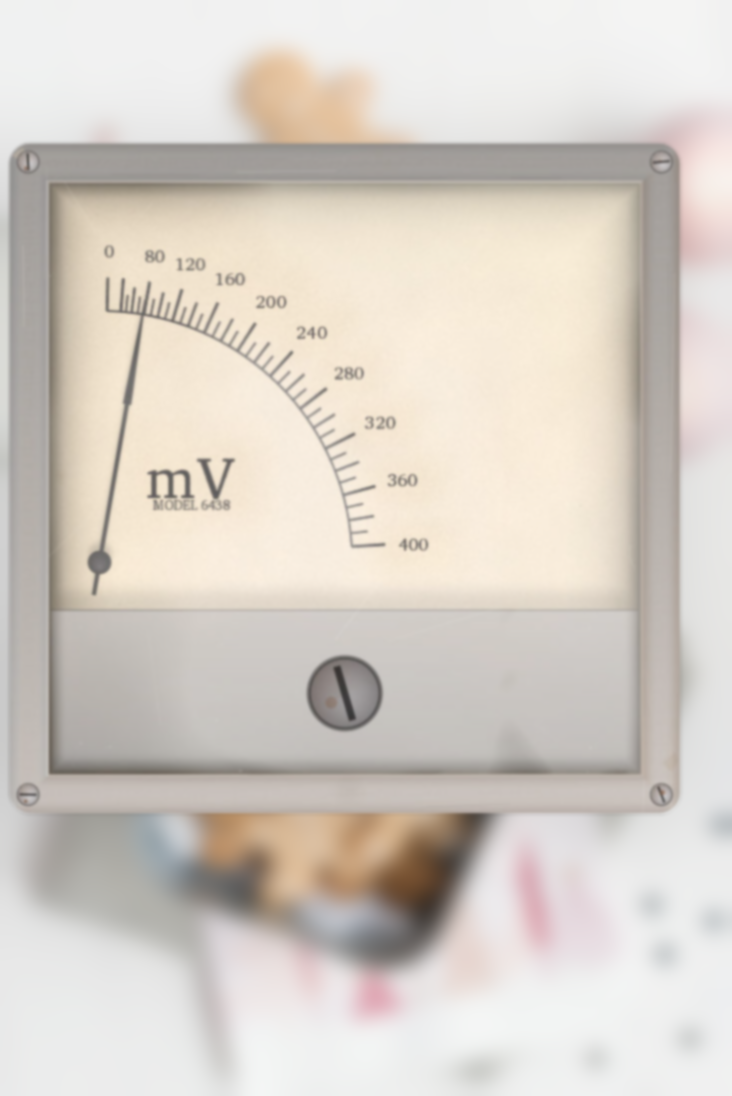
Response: {"value": 80, "unit": "mV"}
